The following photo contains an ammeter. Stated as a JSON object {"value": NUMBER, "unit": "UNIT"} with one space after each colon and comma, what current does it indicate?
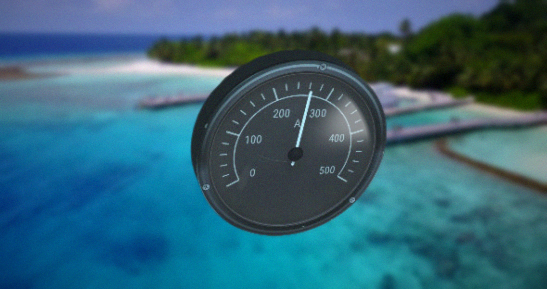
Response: {"value": 260, "unit": "A"}
